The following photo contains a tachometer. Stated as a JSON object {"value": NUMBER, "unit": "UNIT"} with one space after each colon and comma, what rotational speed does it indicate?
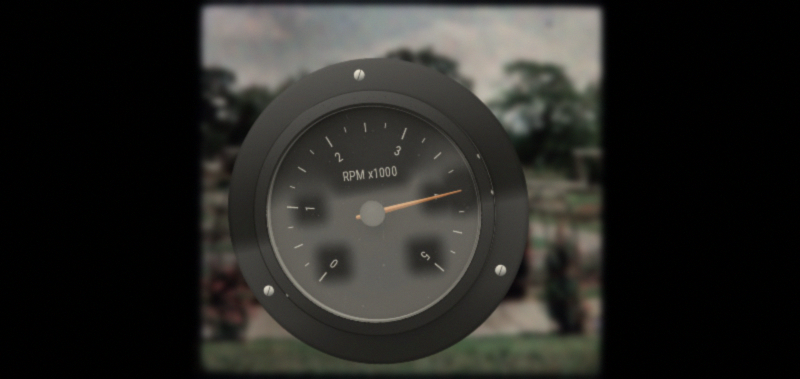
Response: {"value": 4000, "unit": "rpm"}
